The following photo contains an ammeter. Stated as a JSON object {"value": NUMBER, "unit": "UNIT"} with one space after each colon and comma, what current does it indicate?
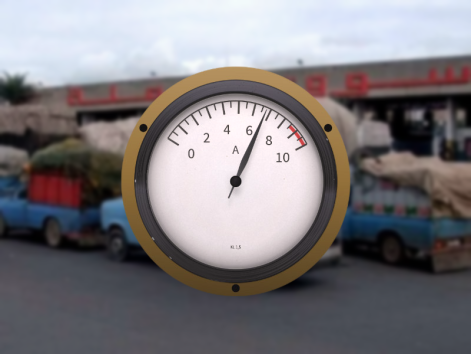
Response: {"value": 6.75, "unit": "A"}
